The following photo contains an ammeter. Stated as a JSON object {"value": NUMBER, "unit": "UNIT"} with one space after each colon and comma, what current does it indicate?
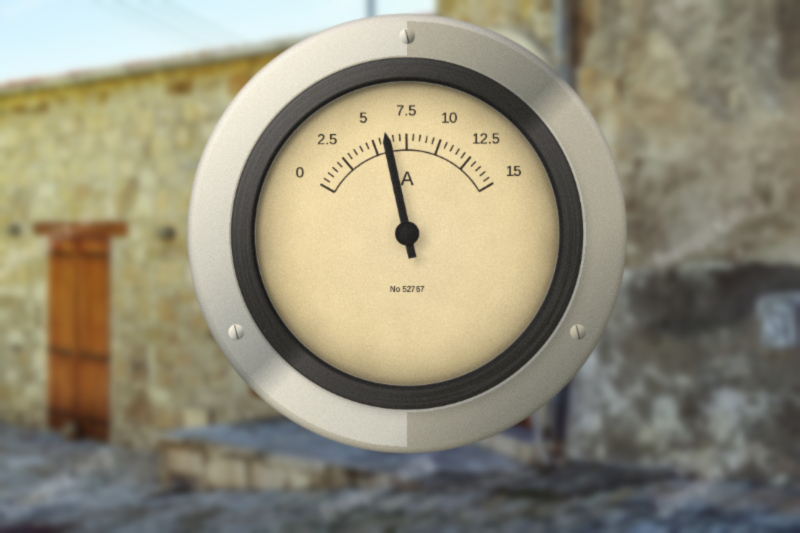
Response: {"value": 6, "unit": "A"}
